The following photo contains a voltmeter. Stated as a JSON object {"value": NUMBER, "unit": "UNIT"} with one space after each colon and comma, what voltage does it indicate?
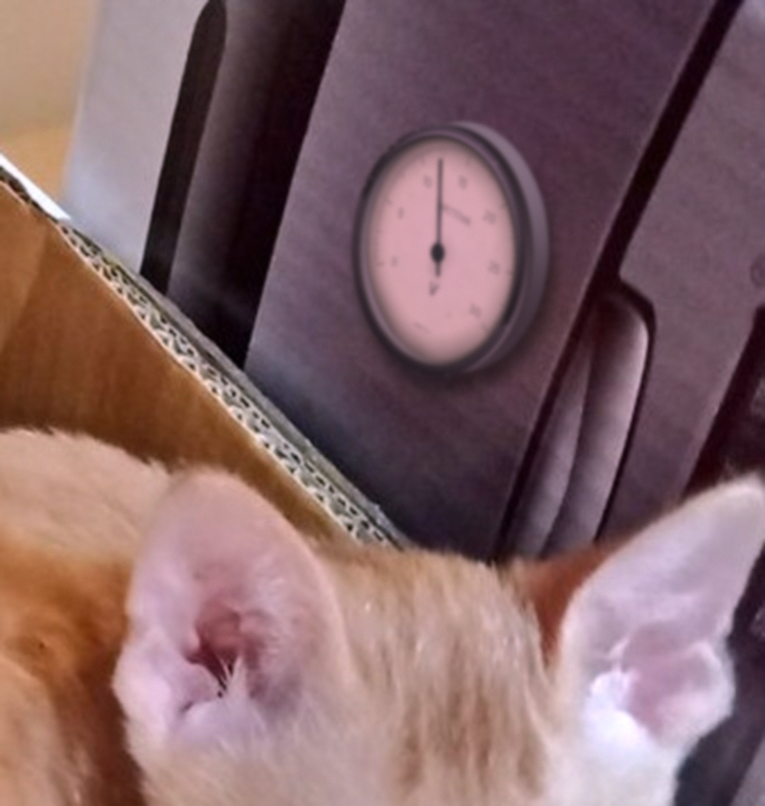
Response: {"value": 12.5, "unit": "V"}
